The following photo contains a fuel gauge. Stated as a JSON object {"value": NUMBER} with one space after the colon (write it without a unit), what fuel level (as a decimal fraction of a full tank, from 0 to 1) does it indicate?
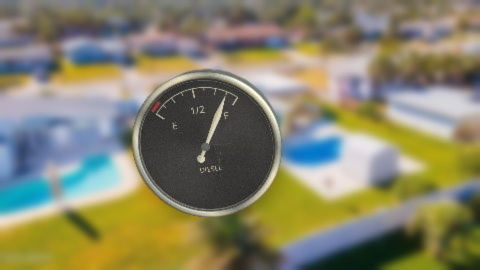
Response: {"value": 0.875}
